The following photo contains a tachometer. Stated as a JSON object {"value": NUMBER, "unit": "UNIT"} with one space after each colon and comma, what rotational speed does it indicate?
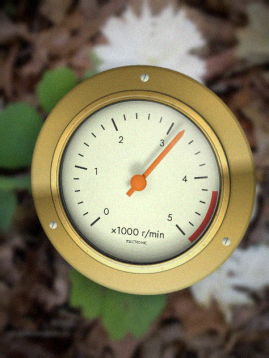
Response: {"value": 3200, "unit": "rpm"}
